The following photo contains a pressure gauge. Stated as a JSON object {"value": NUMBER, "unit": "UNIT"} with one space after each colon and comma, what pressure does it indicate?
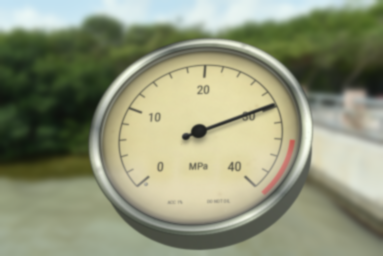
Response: {"value": 30, "unit": "MPa"}
